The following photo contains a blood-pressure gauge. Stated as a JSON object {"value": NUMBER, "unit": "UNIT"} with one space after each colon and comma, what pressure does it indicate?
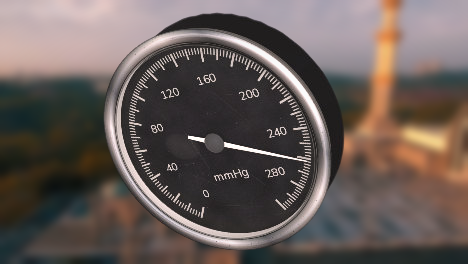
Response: {"value": 260, "unit": "mmHg"}
